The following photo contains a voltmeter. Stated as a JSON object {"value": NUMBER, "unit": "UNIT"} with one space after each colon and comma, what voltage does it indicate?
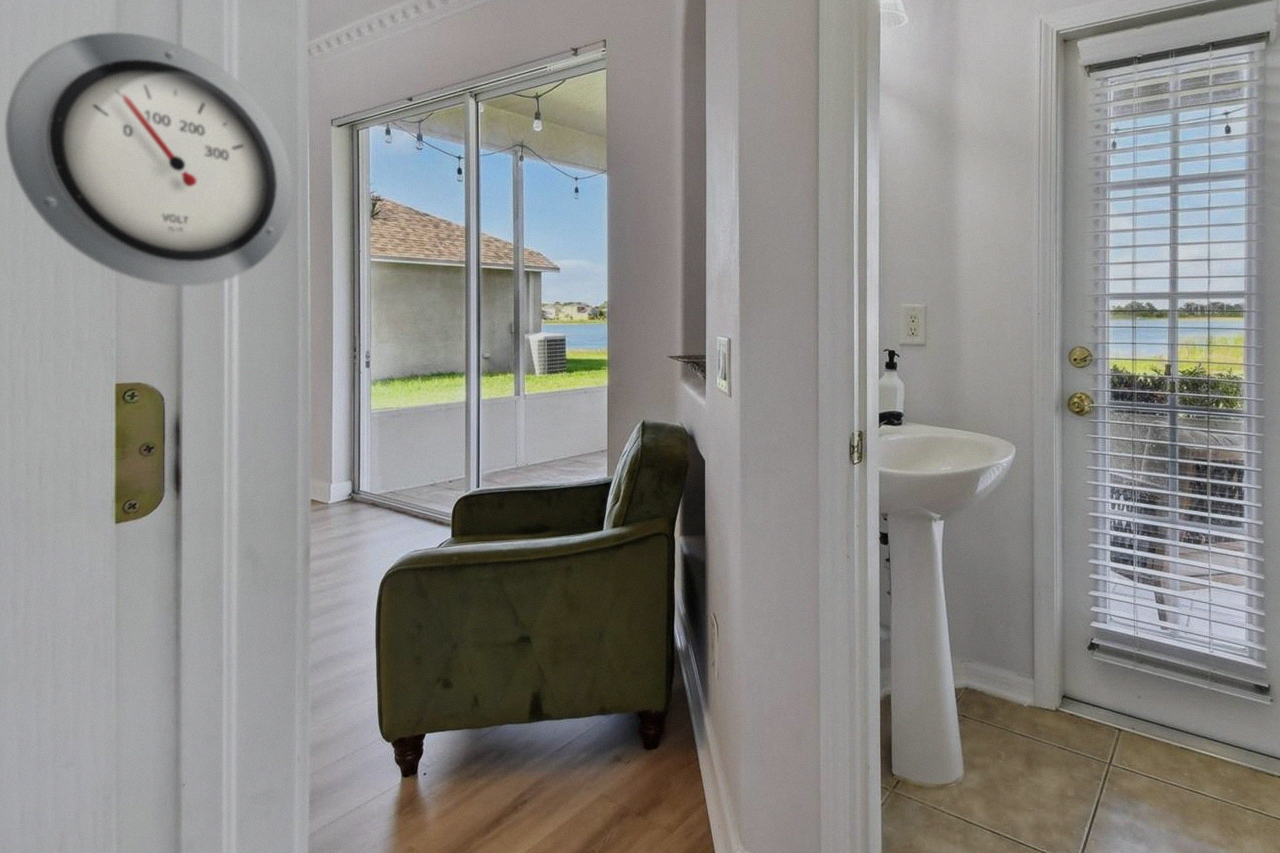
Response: {"value": 50, "unit": "V"}
